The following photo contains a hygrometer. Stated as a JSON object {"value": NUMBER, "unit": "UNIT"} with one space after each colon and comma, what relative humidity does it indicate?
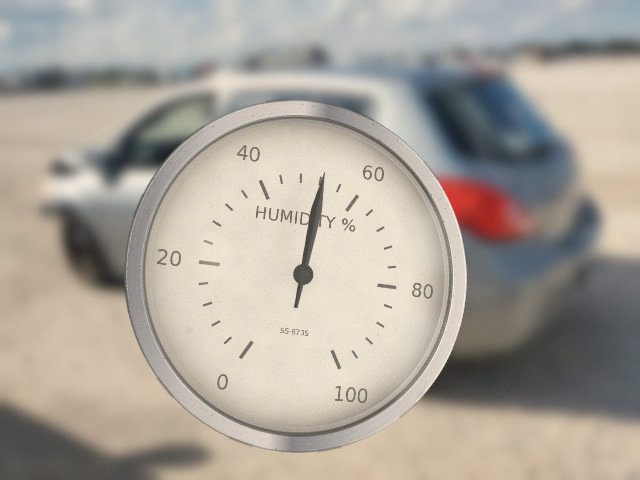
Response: {"value": 52, "unit": "%"}
